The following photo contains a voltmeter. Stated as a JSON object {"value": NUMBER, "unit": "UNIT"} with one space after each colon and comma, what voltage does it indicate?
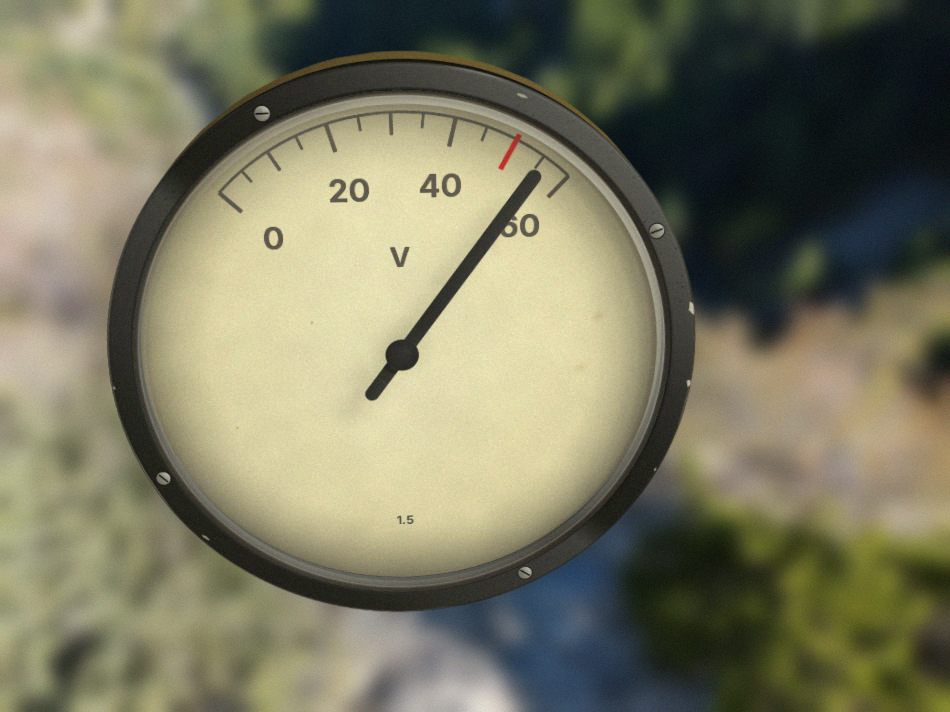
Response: {"value": 55, "unit": "V"}
